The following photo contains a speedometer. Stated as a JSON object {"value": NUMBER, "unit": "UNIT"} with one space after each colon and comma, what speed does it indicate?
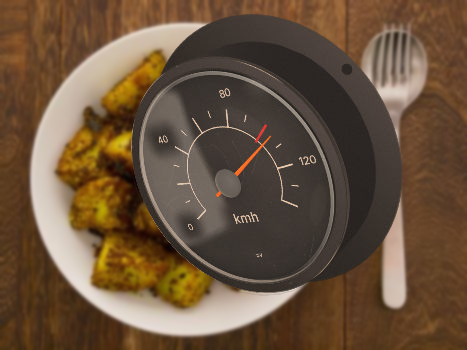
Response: {"value": 105, "unit": "km/h"}
